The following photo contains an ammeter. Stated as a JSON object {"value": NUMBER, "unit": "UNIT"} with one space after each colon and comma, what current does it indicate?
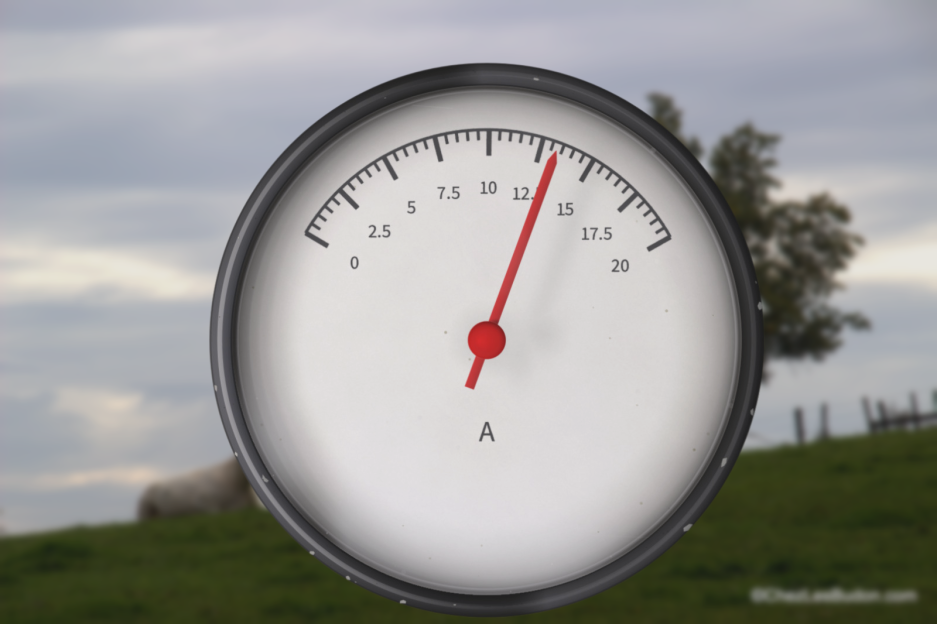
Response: {"value": 13.25, "unit": "A"}
